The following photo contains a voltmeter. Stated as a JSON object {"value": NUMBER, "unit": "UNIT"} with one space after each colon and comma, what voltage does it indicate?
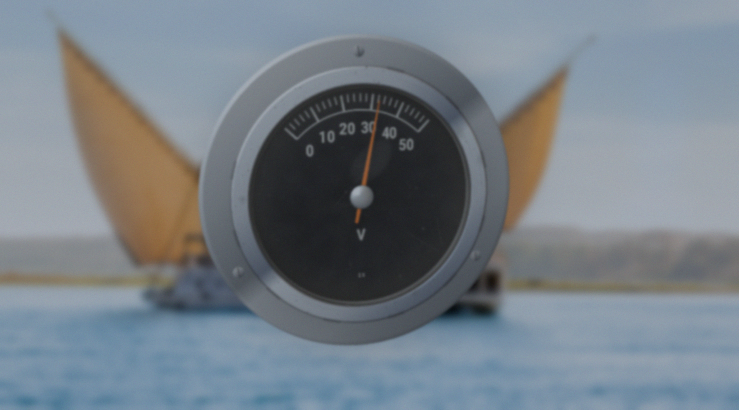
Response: {"value": 32, "unit": "V"}
